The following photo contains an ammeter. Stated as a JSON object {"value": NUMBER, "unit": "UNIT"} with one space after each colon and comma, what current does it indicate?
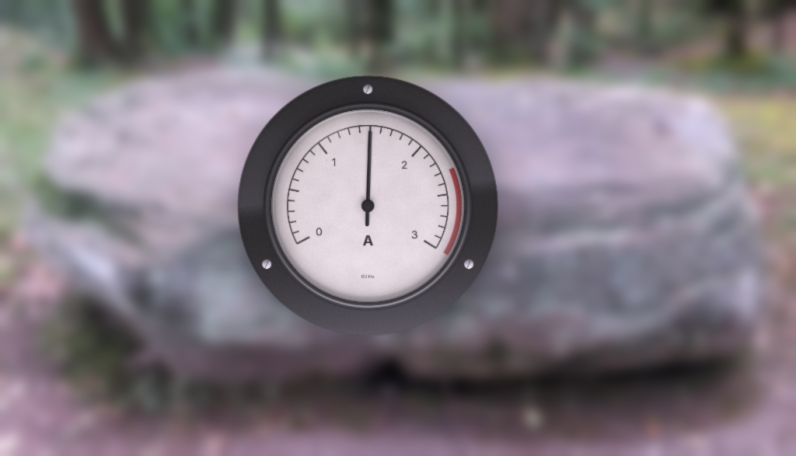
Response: {"value": 1.5, "unit": "A"}
